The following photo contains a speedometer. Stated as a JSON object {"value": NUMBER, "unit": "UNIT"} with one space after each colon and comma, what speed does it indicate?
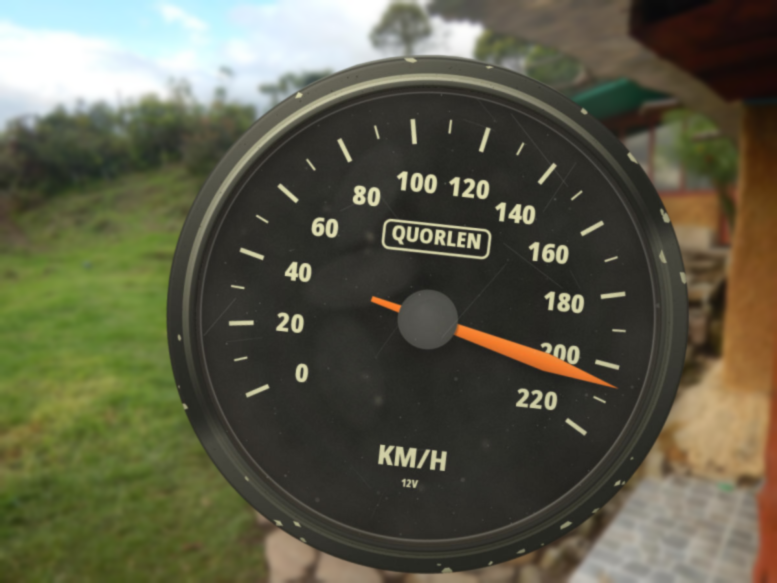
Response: {"value": 205, "unit": "km/h"}
